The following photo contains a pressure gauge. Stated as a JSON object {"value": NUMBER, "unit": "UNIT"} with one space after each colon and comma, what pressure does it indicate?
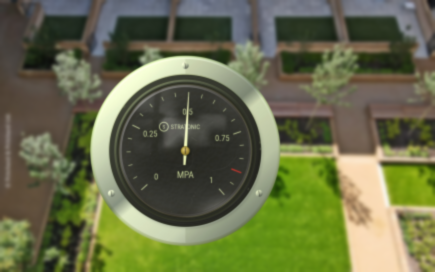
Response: {"value": 0.5, "unit": "MPa"}
